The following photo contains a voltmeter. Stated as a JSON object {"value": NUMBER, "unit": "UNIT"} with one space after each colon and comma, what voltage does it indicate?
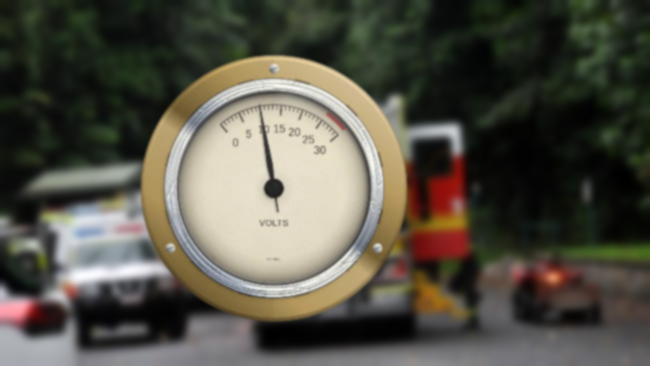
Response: {"value": 10, "unit": "V"}
